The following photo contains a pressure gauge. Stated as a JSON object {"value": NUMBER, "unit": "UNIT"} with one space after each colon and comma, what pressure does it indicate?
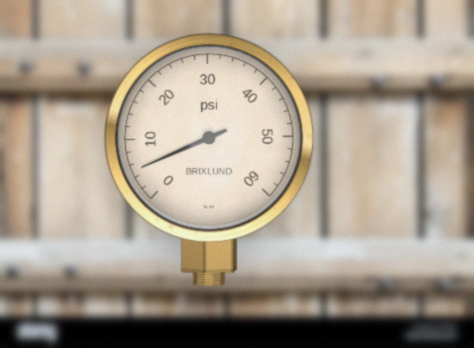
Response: {"value": 5, "unit": "psi"}
